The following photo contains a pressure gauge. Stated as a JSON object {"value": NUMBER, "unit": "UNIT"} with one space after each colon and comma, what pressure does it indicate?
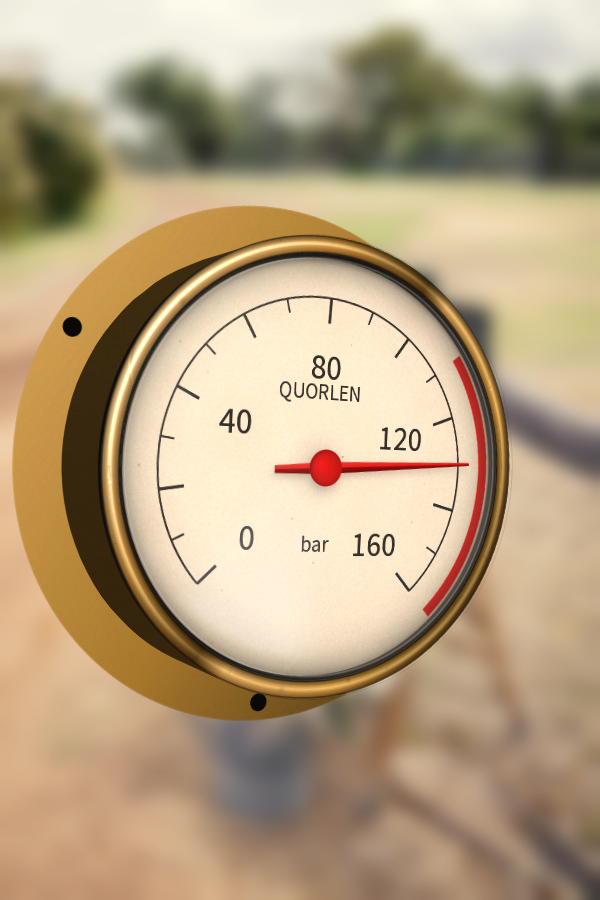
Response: {"value": 130, "unit": "bar"}
